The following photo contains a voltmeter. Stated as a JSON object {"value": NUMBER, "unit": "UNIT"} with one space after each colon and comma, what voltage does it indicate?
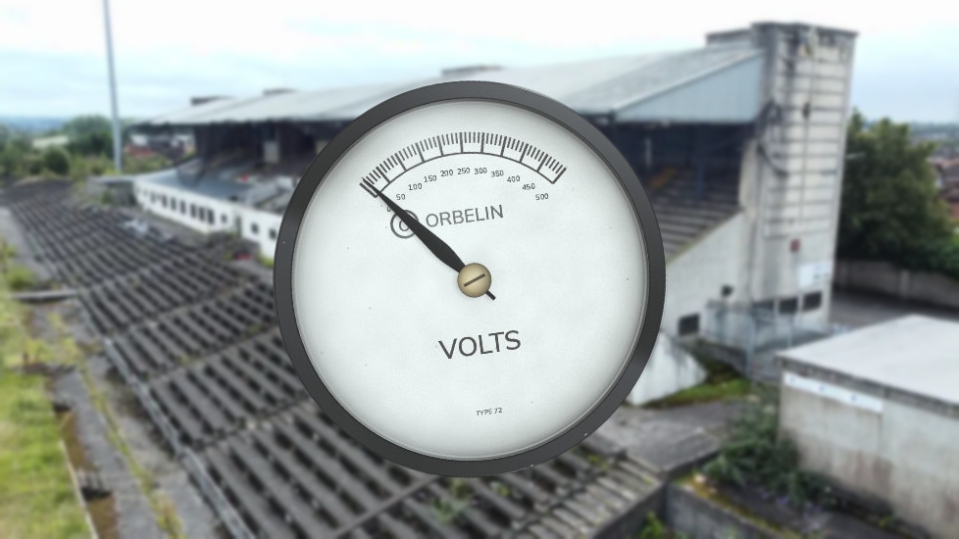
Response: {"value": 10, "unit": "V"}
